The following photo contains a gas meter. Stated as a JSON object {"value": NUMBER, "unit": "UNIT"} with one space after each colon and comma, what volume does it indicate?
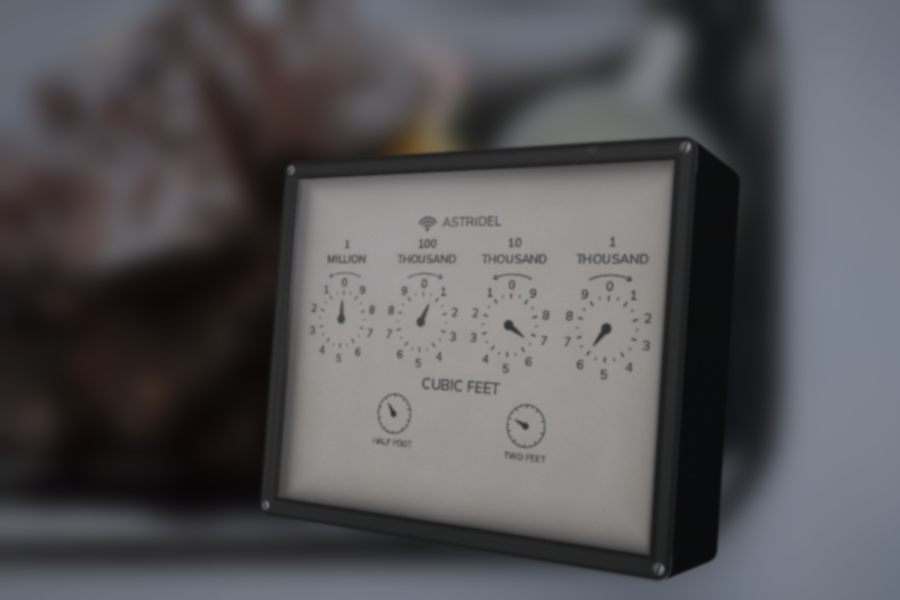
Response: {"value": 6600, "unit": "ft³"}
